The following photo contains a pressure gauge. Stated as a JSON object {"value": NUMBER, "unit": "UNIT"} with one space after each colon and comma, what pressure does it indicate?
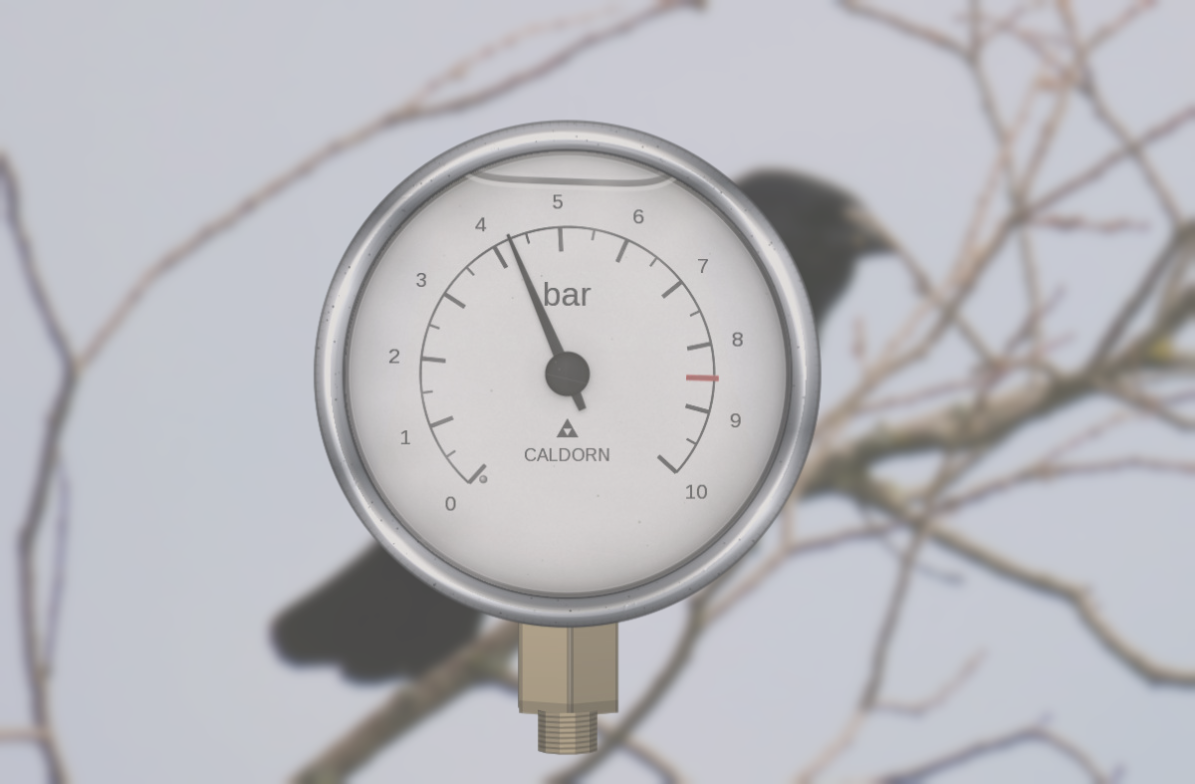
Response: {"value": 4.25, "unit": "bar"}
